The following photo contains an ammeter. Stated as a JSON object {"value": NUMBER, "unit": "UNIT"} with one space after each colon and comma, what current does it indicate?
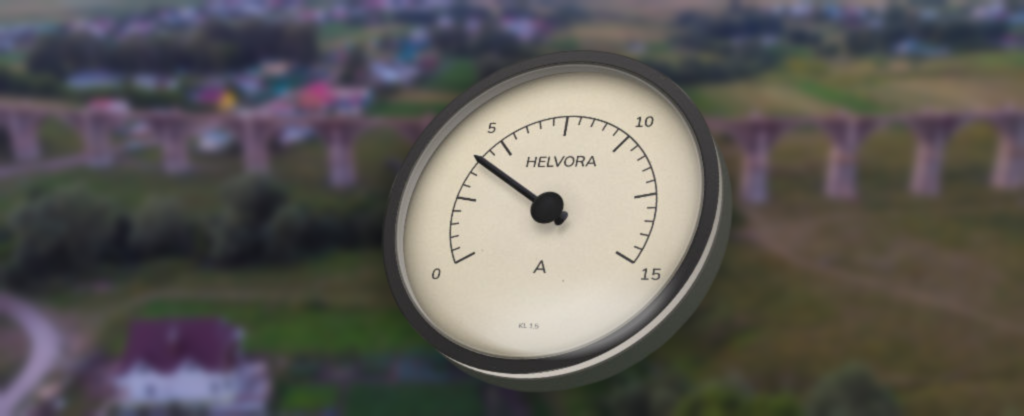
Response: {"value": 4, "unit": "A"}
